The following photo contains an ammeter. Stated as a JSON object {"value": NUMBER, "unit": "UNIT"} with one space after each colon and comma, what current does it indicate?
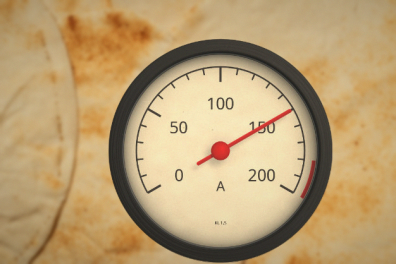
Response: {"value": 150, "unit": "A"}
